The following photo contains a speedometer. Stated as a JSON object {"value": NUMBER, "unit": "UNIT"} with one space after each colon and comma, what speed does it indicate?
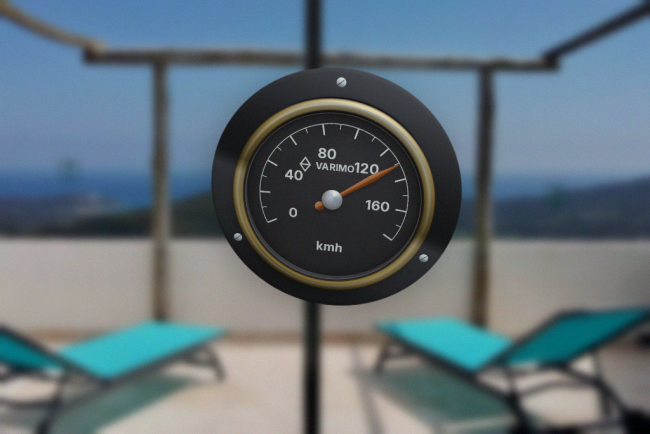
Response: {"value": 130, "unit": "km/h"}
